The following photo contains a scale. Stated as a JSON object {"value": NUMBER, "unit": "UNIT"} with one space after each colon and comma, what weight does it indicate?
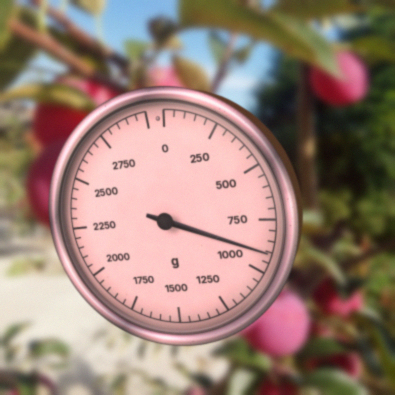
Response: {"value": 900, "unit": "g"}
